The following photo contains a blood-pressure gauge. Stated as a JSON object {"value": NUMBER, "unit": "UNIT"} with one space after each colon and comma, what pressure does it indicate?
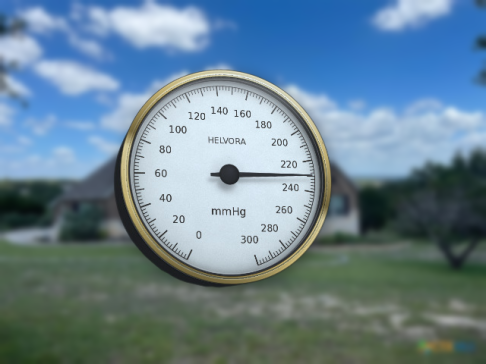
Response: {"value": 230, "unit": "mmHg"}
